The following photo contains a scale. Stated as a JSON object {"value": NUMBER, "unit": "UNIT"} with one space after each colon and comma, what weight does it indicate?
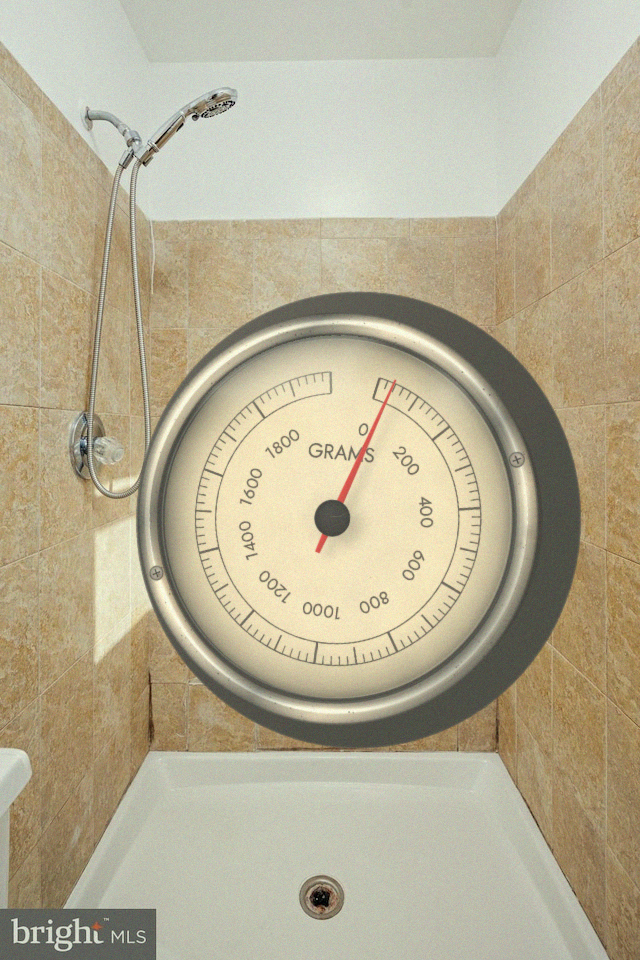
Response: {"value": 40, "unit": "g"}
